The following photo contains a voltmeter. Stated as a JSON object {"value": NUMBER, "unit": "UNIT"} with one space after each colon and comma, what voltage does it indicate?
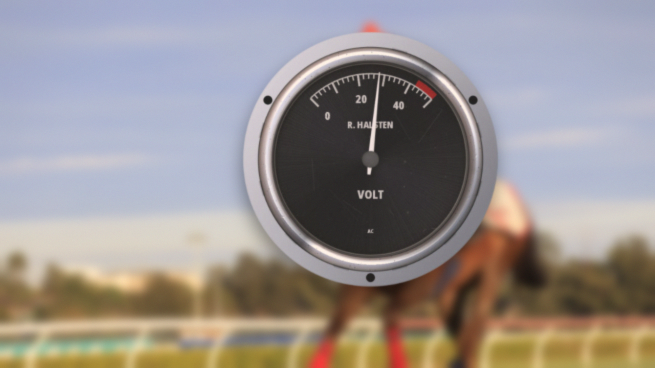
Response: {"value": 28, "unit": "V"}
